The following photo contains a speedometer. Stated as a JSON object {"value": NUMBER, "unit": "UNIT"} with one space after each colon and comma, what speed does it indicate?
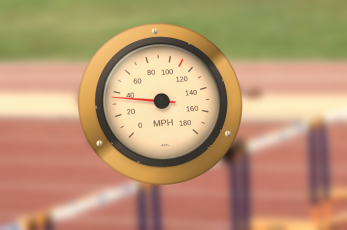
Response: {"value": 35, "unit": "mph"}
